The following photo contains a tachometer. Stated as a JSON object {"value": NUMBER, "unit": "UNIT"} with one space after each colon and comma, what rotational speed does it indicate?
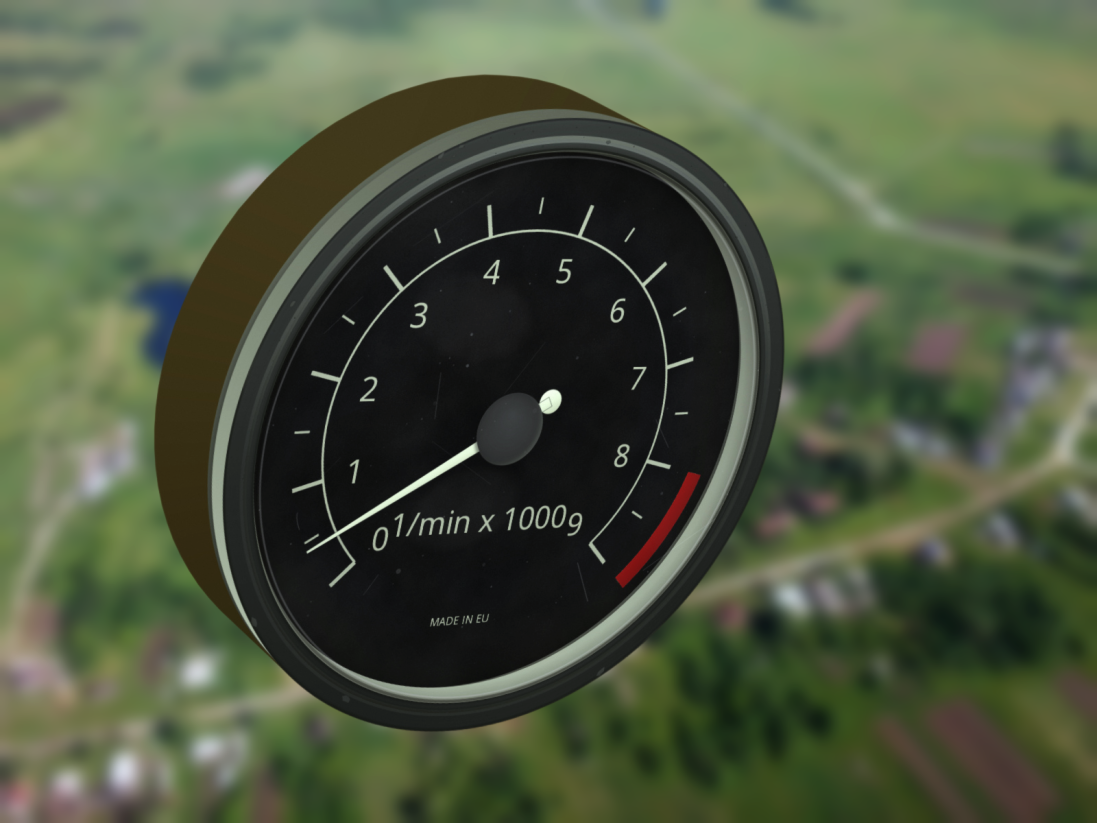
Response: {"value": 500, "unit": "rpm"}
